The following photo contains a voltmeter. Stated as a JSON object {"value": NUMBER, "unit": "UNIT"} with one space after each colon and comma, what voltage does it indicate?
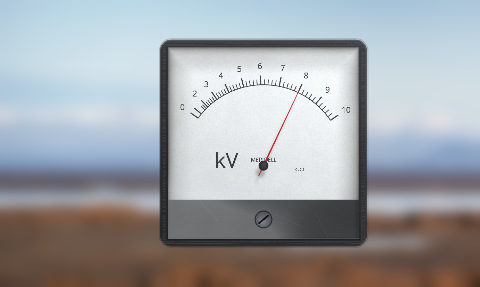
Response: {"value": 8, "unit": "kV"}
